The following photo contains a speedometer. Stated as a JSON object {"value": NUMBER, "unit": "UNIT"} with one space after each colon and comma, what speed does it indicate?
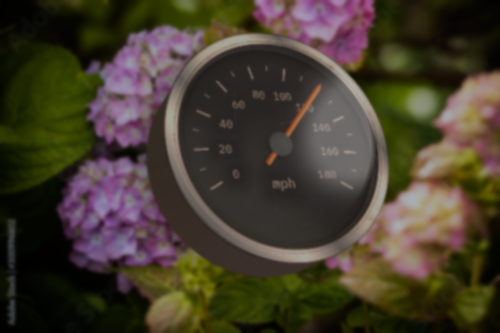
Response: {"value": 120, "unit": "mph"}
